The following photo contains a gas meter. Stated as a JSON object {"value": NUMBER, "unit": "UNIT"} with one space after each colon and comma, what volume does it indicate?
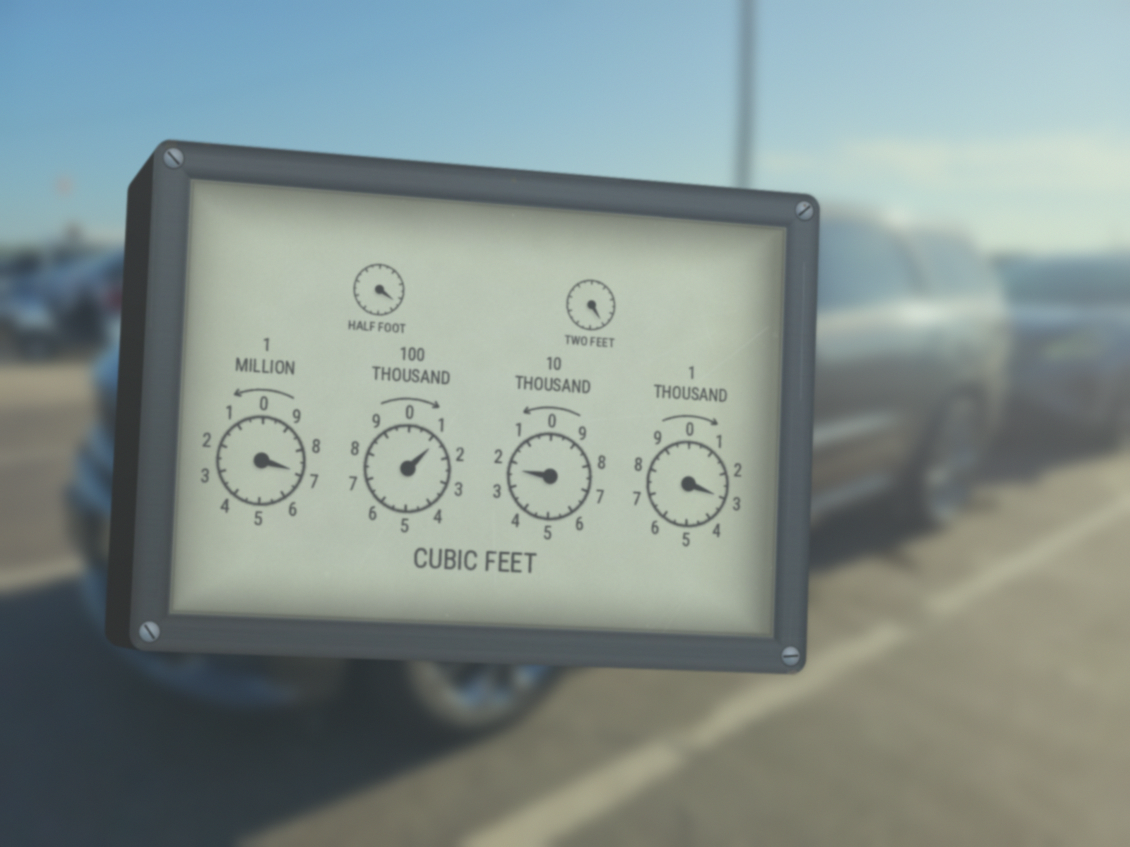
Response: {"value": 712300, "unit": "ft³"}
